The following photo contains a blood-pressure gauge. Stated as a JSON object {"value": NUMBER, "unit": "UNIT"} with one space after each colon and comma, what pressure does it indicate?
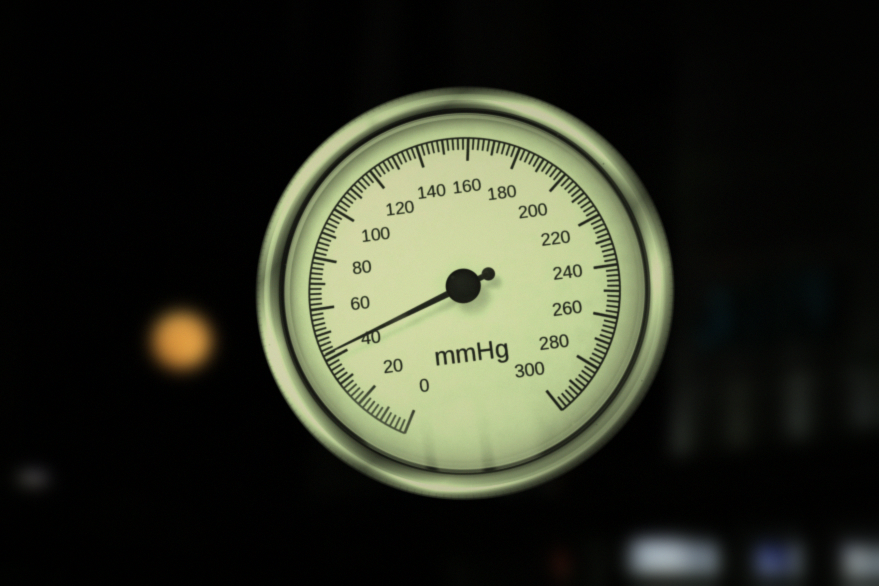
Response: {"value": 42, "unit": "mmHg"}
